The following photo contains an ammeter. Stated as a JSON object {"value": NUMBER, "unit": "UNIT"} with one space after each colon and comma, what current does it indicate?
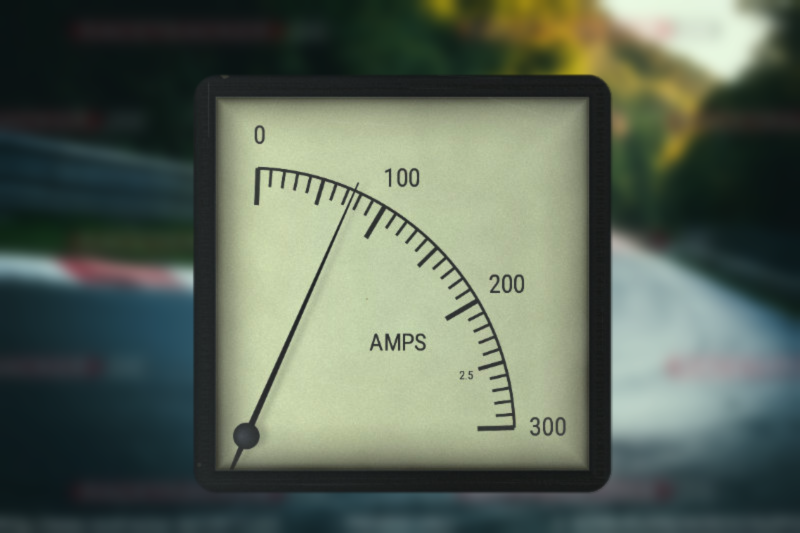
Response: {"value": 75, "unit": "A"}
